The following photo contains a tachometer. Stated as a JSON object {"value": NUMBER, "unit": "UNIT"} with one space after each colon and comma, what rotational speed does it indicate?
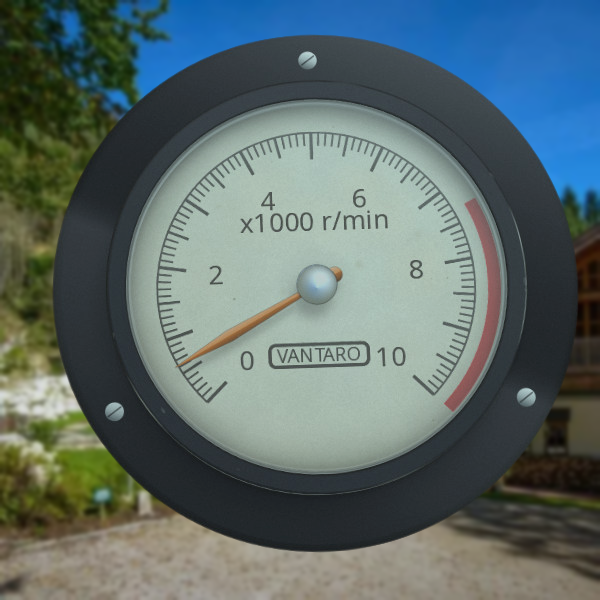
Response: {"value": 600, "unit": "rpm"}
